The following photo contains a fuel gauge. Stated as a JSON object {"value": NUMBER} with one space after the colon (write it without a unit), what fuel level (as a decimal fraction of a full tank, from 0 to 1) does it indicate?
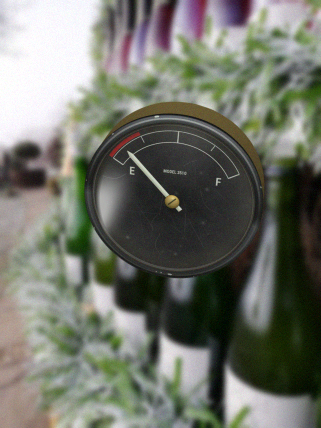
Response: {"value": 0.125}
